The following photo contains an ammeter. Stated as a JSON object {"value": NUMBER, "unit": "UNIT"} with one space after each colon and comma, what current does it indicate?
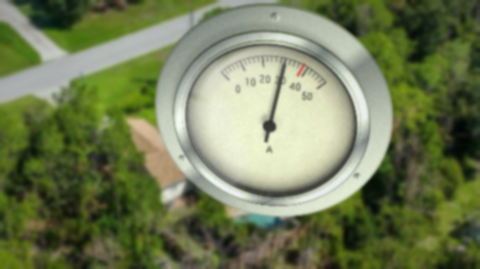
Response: {"value": 30, "unit": "A"}
